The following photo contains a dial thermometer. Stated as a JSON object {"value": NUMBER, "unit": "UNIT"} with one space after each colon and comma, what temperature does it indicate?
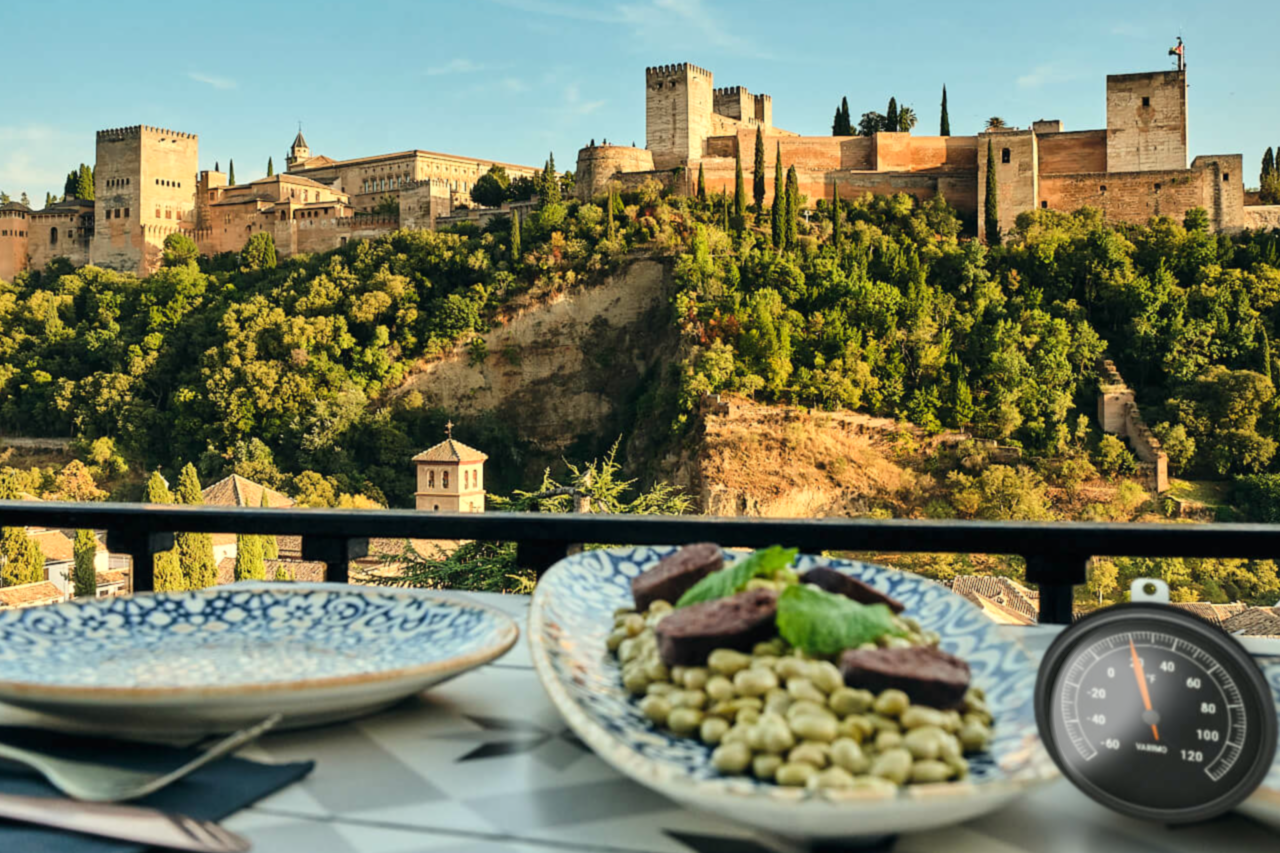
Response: {"value": 20, "unit": "°F"}
